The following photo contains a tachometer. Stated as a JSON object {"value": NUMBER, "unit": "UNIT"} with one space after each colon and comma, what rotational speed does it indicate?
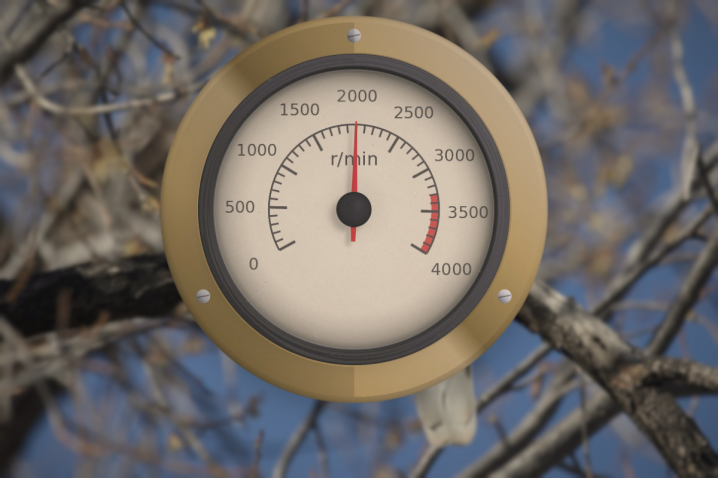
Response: {"value": 2000, "unit": "rpm"}
